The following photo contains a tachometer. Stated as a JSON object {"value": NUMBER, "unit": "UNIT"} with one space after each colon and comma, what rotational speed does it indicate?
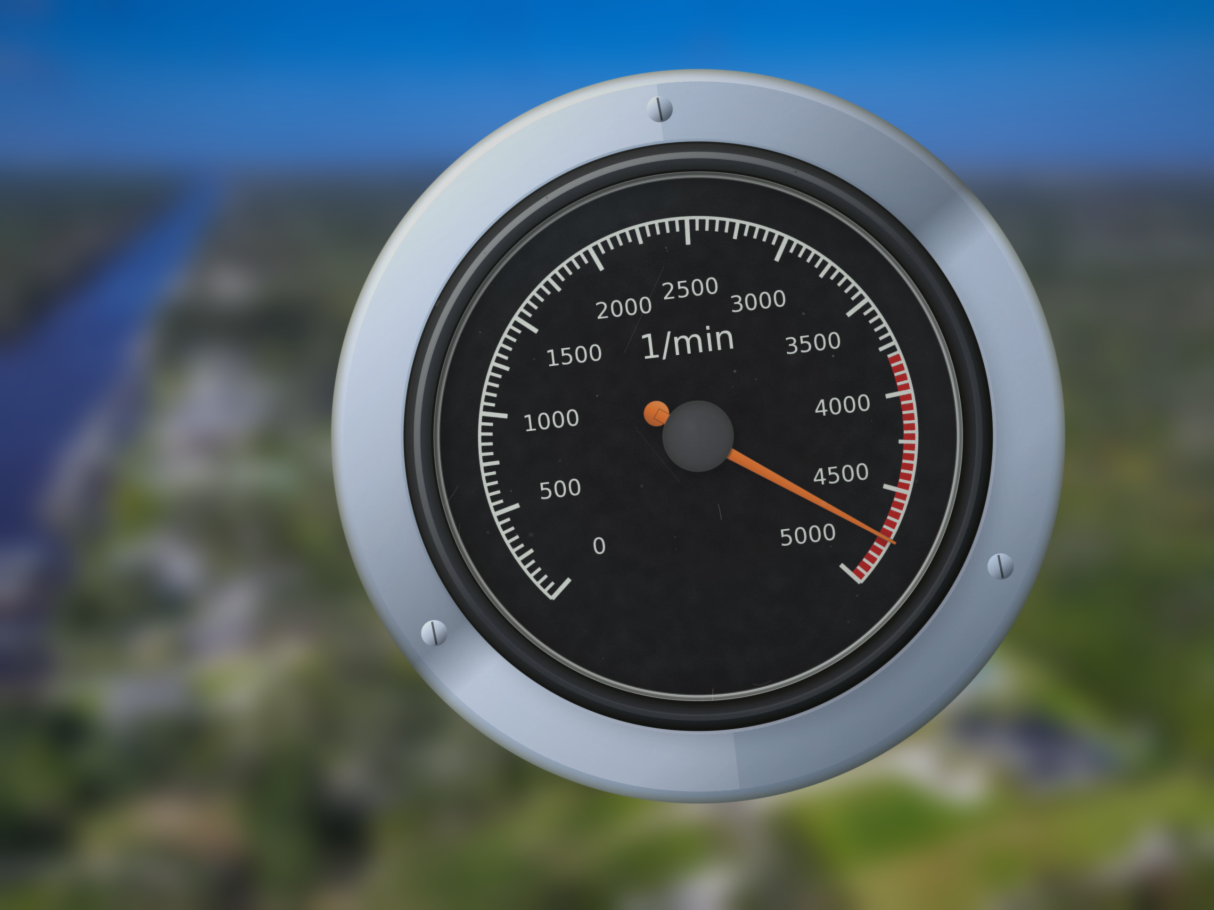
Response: {"value": 4750, "unit": "rpm"}
